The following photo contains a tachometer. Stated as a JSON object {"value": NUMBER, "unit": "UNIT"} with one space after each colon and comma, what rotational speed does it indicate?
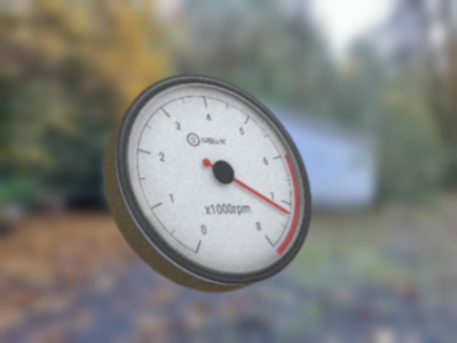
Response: {"value": 7250, "unit": "rpm"}
